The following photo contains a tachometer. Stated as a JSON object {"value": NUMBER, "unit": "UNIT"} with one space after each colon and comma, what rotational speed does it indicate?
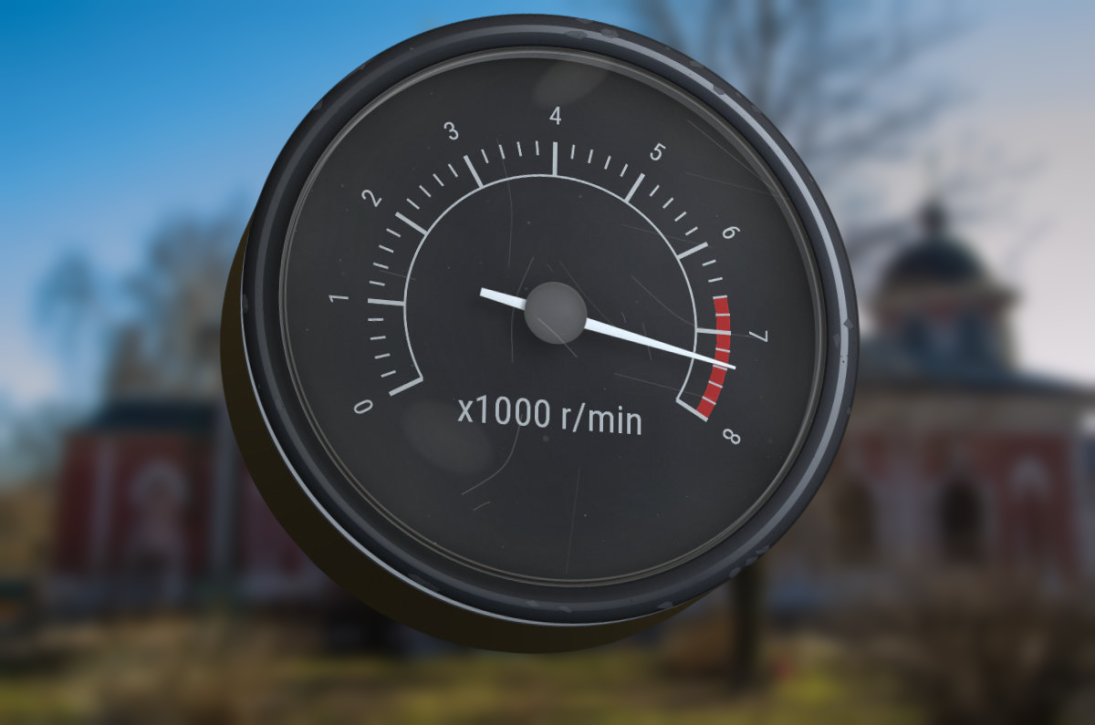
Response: {"value": 7400, "unit": "rpm"}
